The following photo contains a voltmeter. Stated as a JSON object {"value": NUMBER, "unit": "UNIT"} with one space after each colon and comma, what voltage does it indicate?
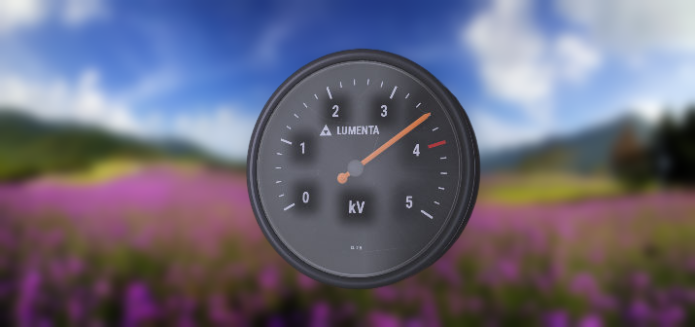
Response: {"value": 3.6, "unit": "kV"}
